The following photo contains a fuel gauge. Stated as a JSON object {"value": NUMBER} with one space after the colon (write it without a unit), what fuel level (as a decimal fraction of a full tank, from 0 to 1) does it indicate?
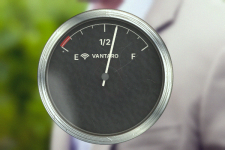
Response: {"value": 0.625}
